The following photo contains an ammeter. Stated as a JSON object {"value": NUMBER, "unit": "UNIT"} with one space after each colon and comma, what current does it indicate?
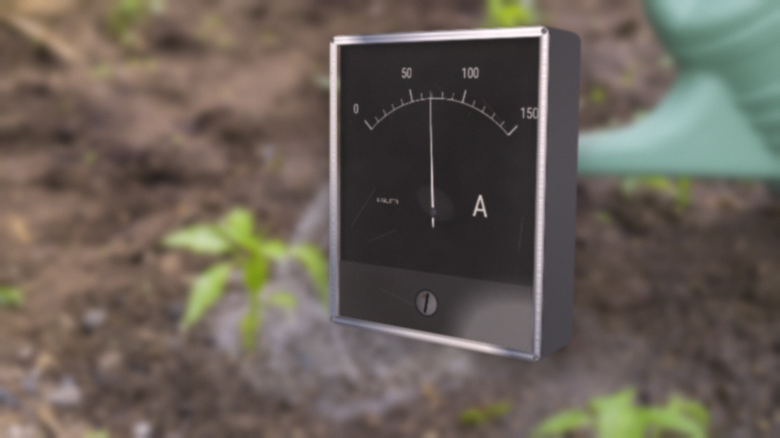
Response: {"value": 70, "unit": "A"}
